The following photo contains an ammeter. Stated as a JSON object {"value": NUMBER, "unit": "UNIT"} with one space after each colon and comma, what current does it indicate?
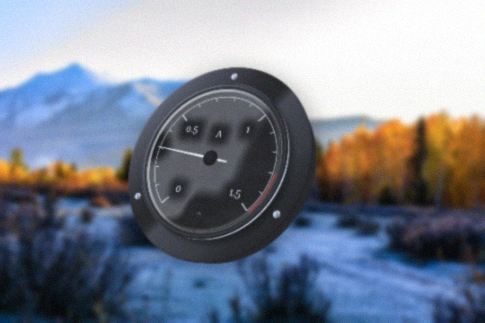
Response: {"value": 0.3, "unit": "A"}
